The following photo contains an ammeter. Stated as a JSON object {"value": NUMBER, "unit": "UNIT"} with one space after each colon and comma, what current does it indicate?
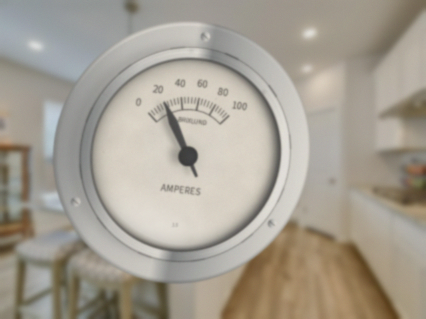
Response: {"value": 20, "unit": "A"}
